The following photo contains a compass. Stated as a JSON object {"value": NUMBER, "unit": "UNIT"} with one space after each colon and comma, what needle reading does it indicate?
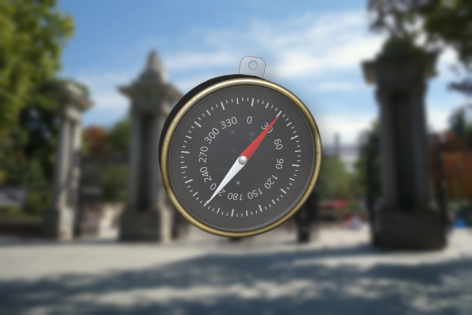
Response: {"value": 30, "unit": "°"}
